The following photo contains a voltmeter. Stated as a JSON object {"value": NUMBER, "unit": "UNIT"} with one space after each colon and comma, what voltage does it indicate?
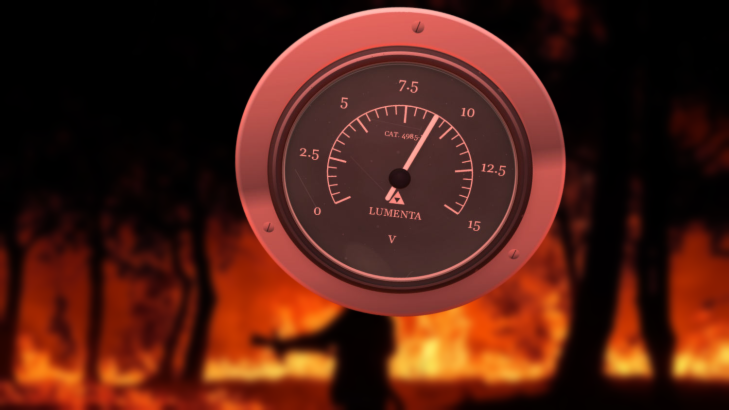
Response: {"value": 9, "unit": "V"}
